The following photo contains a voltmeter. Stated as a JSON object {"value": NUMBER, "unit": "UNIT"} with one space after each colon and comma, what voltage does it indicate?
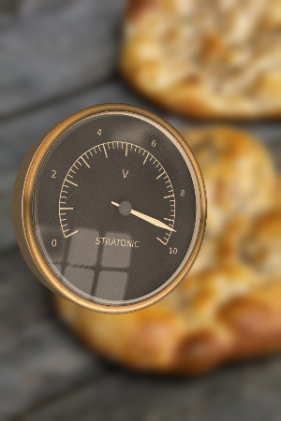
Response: {"value": 9.4, "unit": "V"}
